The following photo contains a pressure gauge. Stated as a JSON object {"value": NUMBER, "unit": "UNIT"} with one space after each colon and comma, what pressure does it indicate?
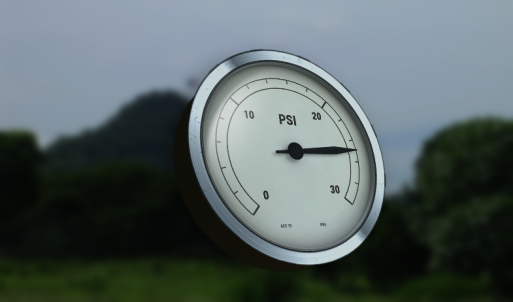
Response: {"value": 25, "unit": "psi"}
